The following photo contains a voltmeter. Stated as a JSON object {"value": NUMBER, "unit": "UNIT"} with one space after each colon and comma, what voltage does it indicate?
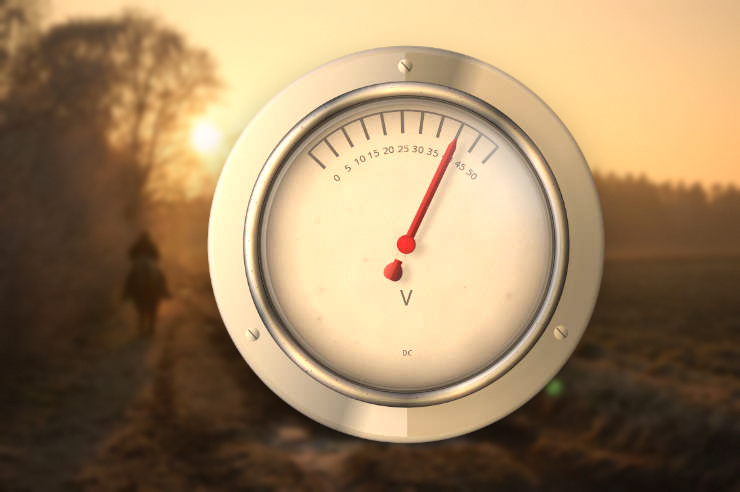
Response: {"value": 40, "unit": "V"}
